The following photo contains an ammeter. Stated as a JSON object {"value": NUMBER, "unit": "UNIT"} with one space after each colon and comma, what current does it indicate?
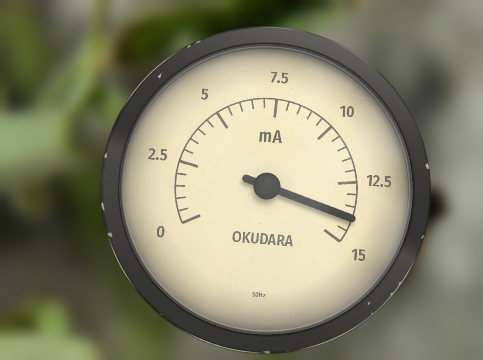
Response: {"value": 14, "unit": "mA"}
